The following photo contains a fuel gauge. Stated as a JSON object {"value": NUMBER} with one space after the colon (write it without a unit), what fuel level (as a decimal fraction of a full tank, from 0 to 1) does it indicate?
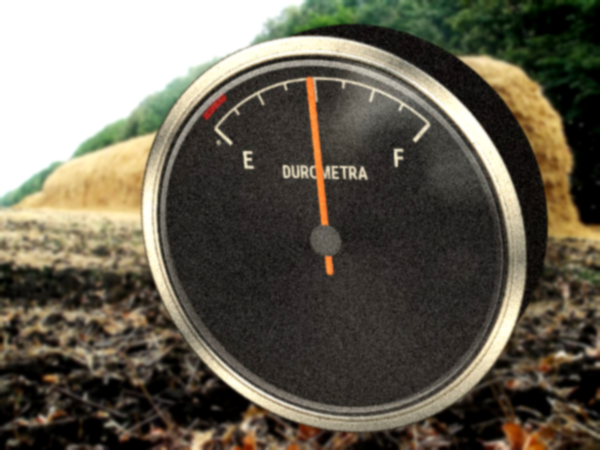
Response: {"value": 0.5}
